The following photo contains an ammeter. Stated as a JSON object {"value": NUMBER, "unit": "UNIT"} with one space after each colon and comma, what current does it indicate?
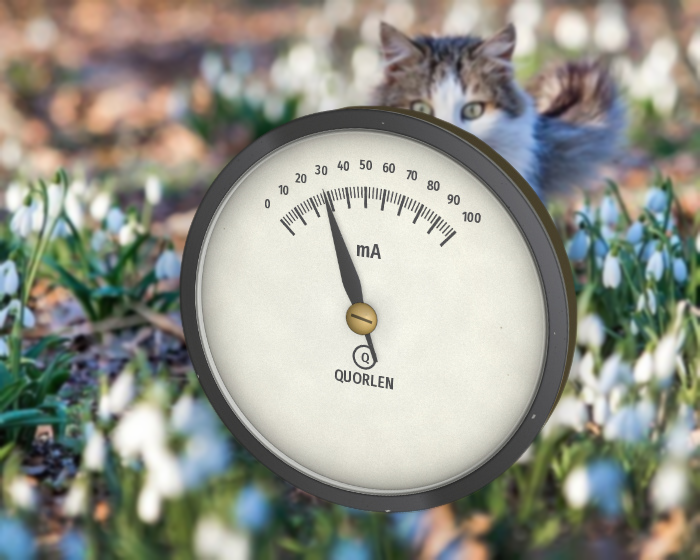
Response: {"value": 30, "unit": "mA"}
